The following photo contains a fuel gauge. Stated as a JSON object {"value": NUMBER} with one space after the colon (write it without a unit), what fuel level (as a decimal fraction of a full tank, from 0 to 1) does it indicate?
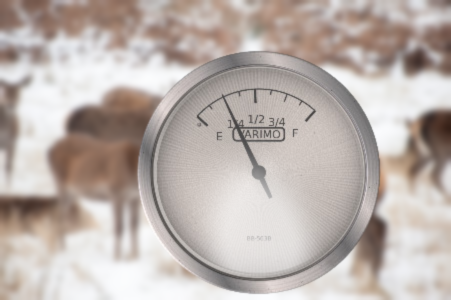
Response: {"value": 0.25}
